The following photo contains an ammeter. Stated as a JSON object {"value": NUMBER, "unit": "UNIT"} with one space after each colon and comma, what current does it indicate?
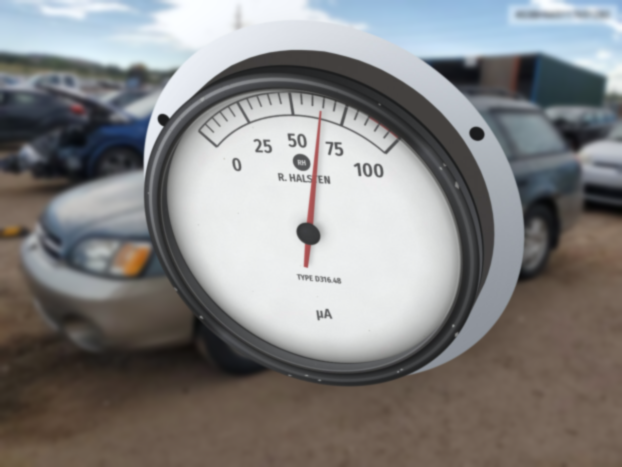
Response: {"value": 65, "unit": "µA"}
